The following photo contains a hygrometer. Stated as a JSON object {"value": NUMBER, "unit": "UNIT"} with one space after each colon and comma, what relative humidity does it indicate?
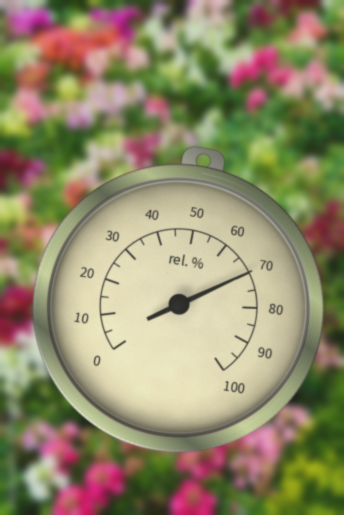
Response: {"value": 70, "unit": "%"}
